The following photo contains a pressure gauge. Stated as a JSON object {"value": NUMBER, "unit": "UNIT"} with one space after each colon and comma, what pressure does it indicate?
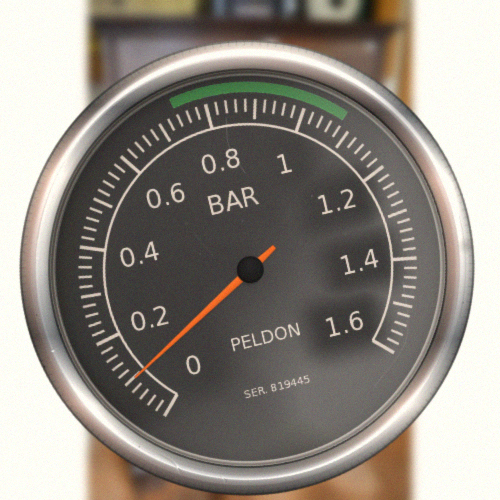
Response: {"value": 0.1, "unit": "bar"}
